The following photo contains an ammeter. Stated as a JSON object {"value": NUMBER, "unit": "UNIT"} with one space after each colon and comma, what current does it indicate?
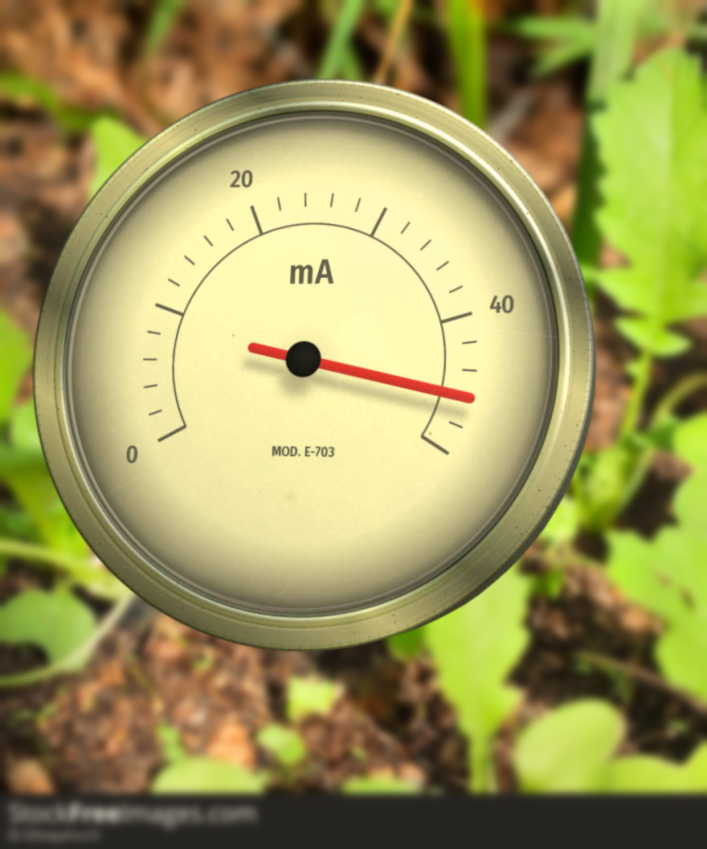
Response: {"value": 46, "unit": "mA"}
